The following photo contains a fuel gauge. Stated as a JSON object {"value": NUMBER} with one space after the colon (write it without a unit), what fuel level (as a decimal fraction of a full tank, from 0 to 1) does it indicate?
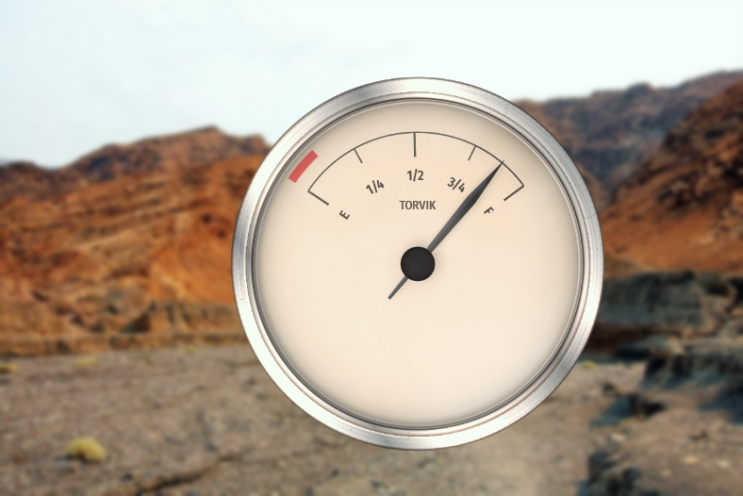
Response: {"value": 0.875}
